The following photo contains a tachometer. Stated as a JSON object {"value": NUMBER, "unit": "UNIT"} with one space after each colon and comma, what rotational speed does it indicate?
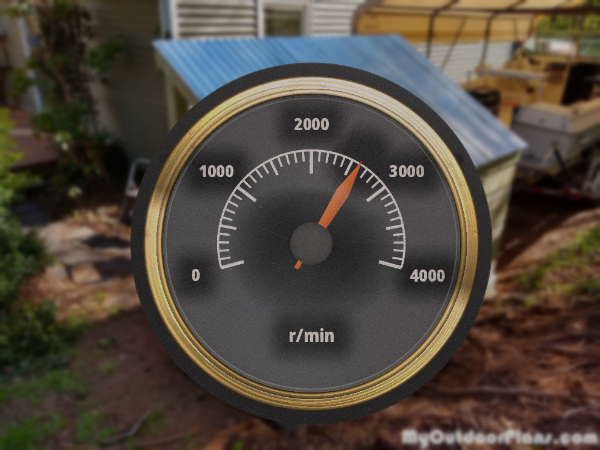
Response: {"value": 2600, "unit": "rpm"}
